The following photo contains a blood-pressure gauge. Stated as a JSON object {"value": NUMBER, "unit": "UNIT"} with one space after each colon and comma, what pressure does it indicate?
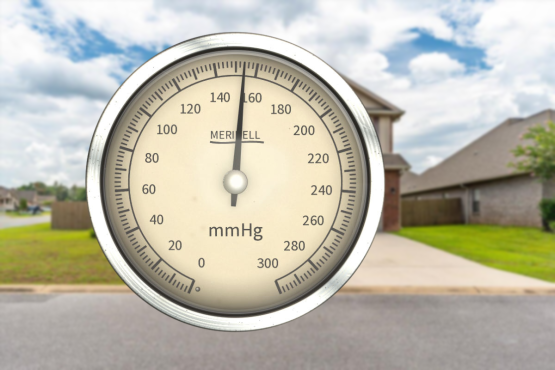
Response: {"value": 154, "unit": "mmHg"}
